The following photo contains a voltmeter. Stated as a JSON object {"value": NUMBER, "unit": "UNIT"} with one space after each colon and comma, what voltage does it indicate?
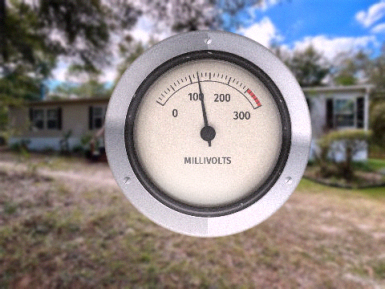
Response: {"value": 120, "unit": "mV"}
